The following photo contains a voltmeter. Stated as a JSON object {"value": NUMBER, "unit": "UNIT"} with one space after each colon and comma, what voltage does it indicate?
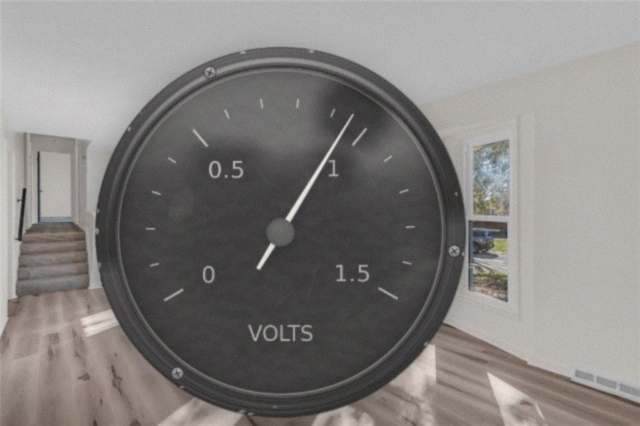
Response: {"value": 0.95, "unit": "V"}
